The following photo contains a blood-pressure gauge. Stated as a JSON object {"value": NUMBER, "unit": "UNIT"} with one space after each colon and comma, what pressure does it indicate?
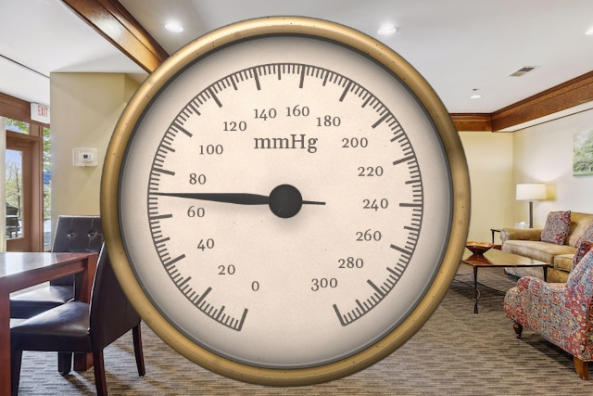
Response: {"value": 70, "unit": "mmHg"}
